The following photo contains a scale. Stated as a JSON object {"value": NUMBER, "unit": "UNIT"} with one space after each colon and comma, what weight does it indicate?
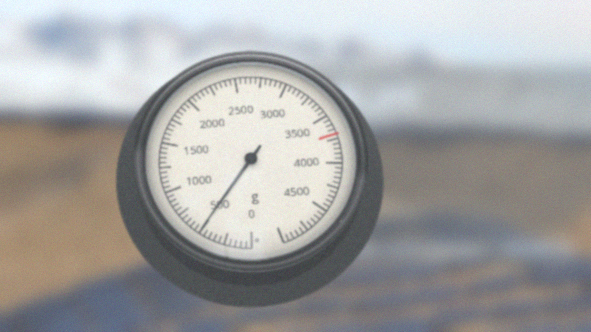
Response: {"value": 500, "unit": "g"}
